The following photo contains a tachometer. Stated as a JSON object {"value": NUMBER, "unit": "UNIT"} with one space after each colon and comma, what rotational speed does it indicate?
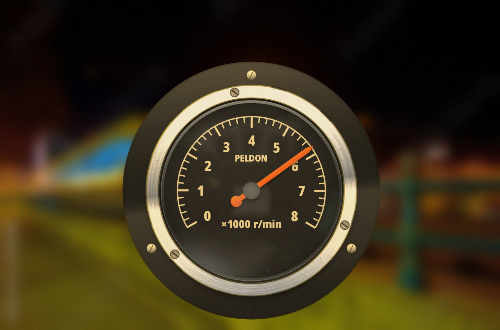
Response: {"value": 5800, "unit": "rpm"}
